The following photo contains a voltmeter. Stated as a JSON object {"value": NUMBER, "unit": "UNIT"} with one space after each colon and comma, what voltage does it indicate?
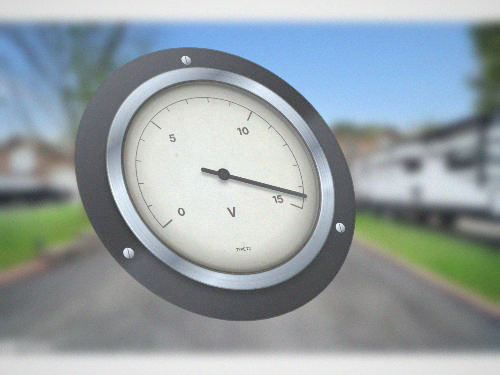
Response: {"value": 14.5, "unit": "V"}
